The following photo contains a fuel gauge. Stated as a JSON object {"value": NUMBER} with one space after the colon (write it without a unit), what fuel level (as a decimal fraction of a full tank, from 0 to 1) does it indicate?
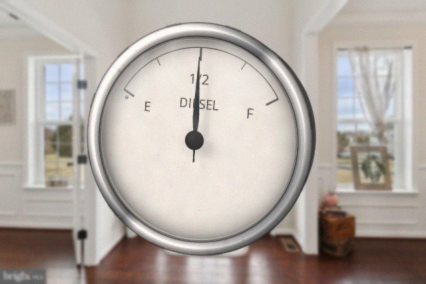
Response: {"value": 0.5}
